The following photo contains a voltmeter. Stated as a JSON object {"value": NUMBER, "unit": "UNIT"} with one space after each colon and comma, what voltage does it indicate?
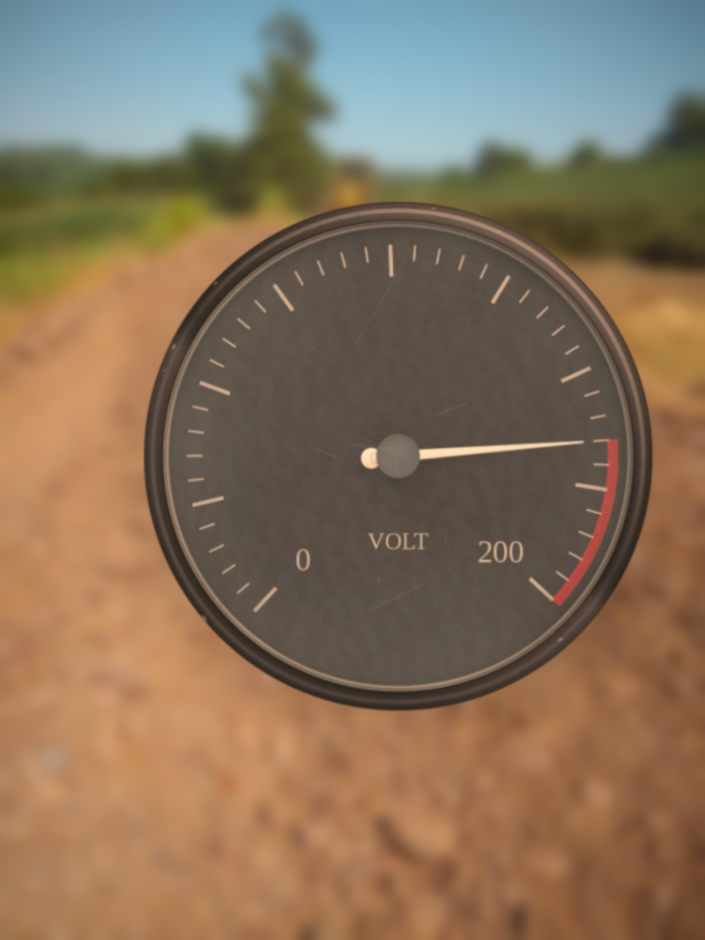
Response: {"value": 165, "unit": "V"}
